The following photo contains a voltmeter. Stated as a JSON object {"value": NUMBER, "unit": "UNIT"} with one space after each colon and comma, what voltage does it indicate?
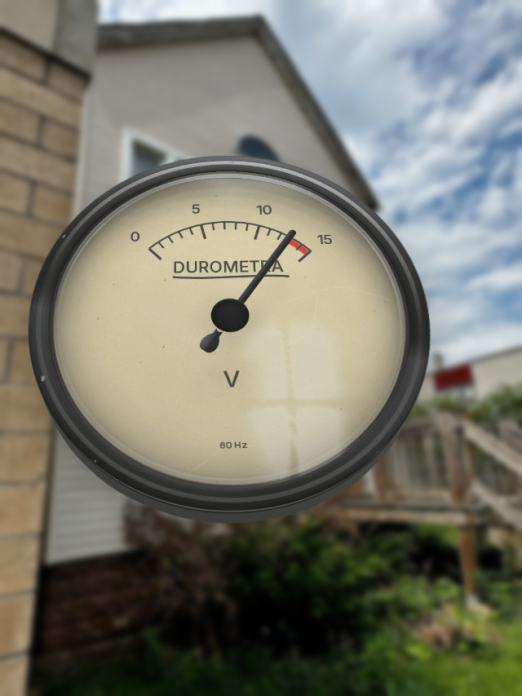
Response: {"value": 13, "unit": "V"}
